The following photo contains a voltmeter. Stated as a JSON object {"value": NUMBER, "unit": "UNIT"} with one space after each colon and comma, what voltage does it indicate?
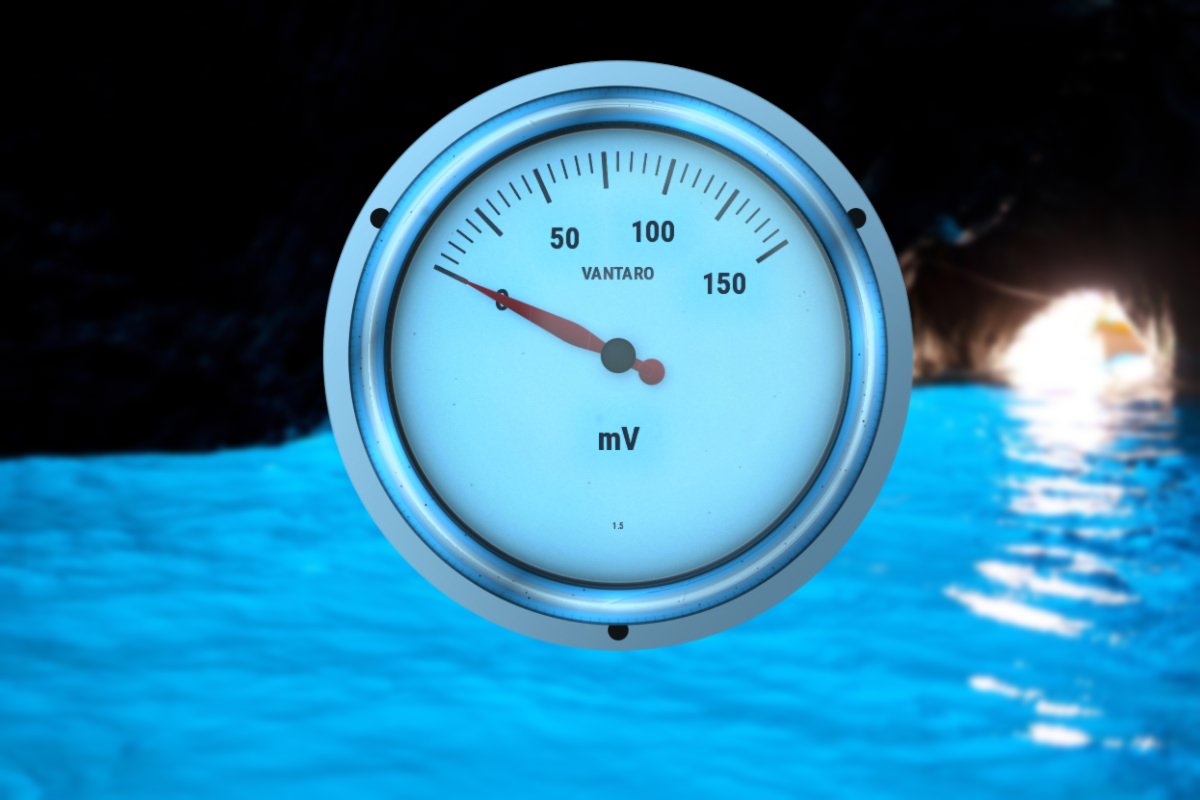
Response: {"value": 0, "unit": "mV"}
